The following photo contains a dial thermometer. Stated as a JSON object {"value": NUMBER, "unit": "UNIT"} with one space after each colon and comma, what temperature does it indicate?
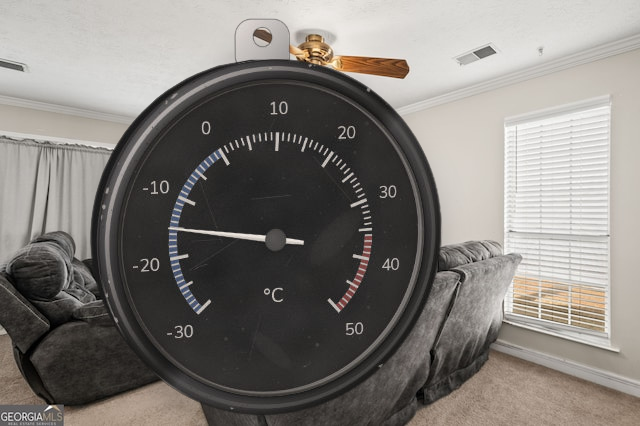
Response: {"value": -15, "unit": "°C"}
